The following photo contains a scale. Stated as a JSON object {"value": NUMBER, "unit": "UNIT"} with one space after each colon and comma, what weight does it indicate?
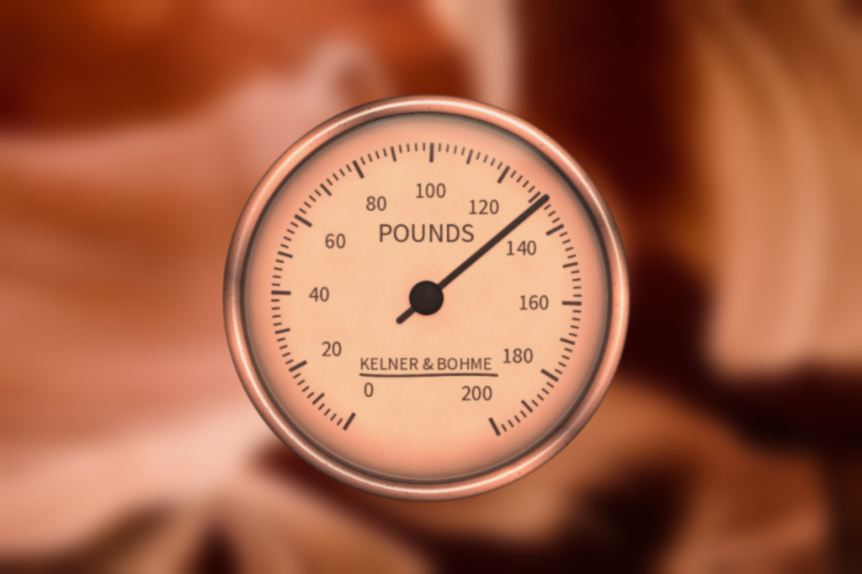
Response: {"value": 132, "unit": "lb"}
